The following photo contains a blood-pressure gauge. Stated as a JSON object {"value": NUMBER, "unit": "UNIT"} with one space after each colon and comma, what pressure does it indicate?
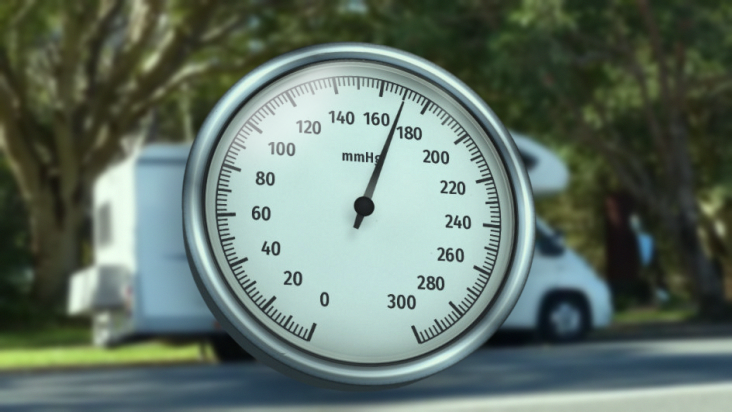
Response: {"value": 170, "unit": "mmHg"}
